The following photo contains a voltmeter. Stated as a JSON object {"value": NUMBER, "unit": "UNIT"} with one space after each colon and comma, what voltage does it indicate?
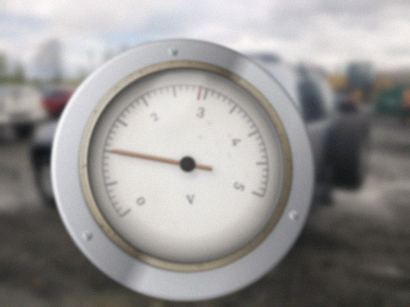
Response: {"value": 1, "unit": "V"}
